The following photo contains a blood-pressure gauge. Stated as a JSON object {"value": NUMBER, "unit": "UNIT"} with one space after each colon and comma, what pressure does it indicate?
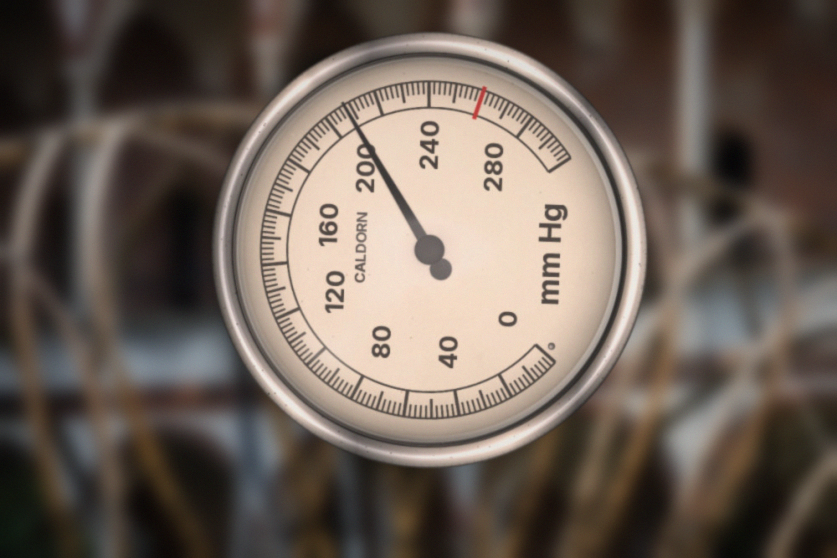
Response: {"value": 208, "unit": "mmHg"}
